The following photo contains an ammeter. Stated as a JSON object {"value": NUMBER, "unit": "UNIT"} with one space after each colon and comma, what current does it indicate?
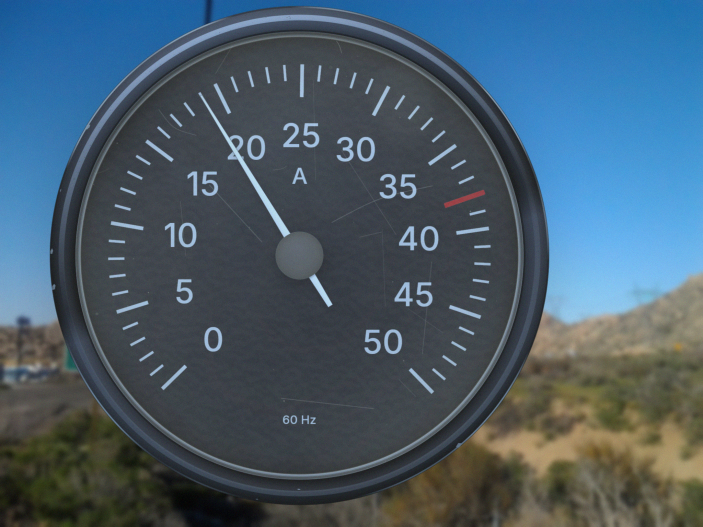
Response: {"value": 19, "unit": "A"}
